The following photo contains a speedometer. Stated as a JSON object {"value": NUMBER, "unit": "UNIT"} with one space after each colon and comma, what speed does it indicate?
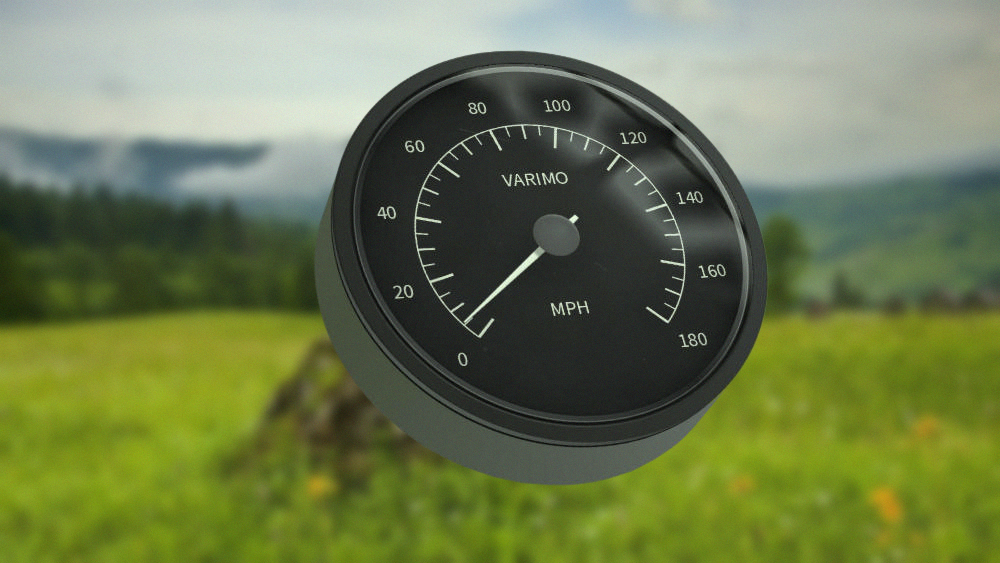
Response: {"value": 5, "unit": "mph"}
